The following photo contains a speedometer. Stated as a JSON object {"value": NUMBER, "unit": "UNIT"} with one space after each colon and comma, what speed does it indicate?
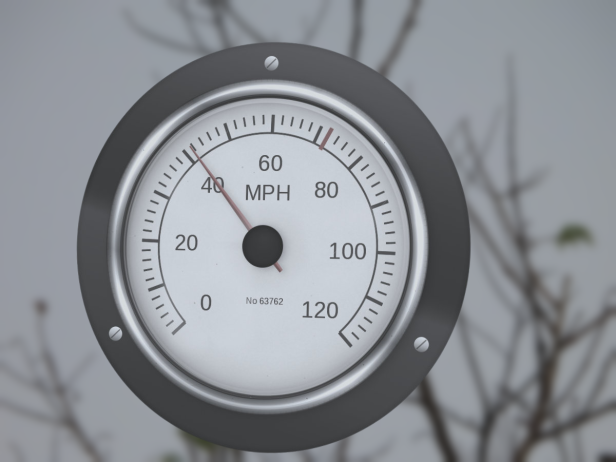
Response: {"value": 42, "unit": "mph"}
